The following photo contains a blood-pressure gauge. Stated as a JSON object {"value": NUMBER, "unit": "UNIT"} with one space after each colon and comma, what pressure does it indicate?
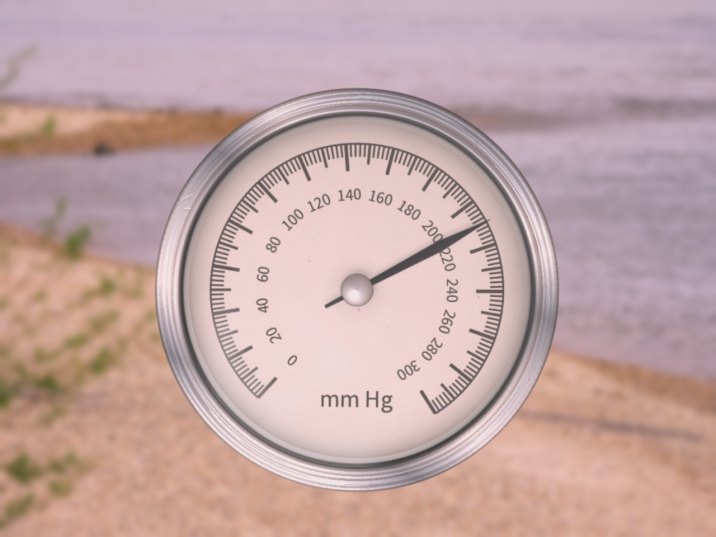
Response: {"value": 210, "unit": "mmHg"}
